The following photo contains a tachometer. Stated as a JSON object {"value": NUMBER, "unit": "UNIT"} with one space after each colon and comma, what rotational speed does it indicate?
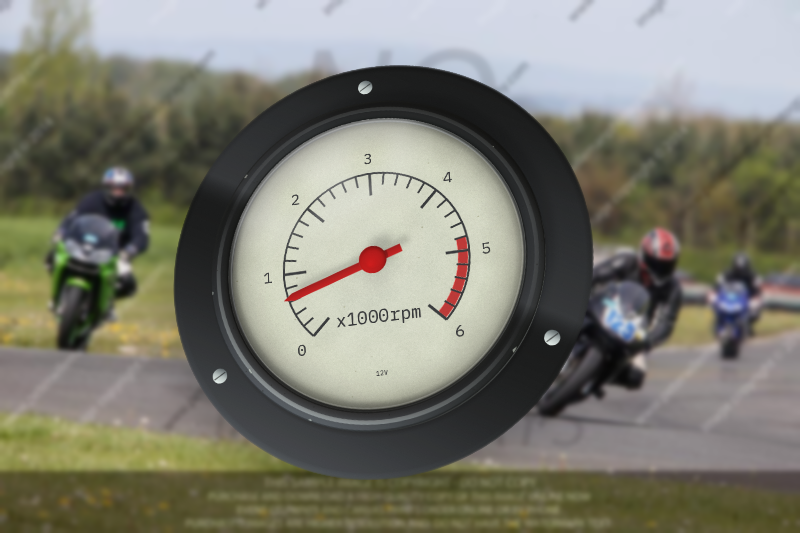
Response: {"value": 600, "unit": "rpm"}
